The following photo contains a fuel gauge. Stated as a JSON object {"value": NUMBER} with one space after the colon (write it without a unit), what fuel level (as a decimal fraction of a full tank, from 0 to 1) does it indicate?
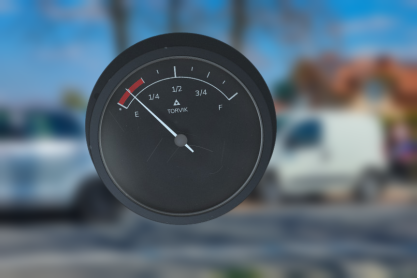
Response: {"value": 0.125}
